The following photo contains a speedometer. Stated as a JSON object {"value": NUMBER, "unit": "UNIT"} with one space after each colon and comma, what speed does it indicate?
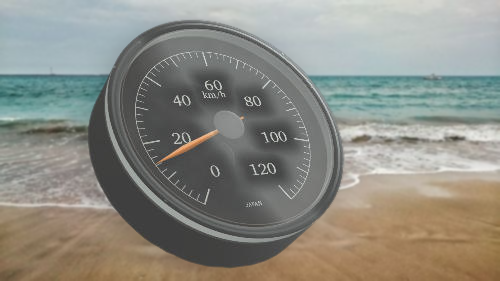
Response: {"value": 14, "unit": "km/h"}
